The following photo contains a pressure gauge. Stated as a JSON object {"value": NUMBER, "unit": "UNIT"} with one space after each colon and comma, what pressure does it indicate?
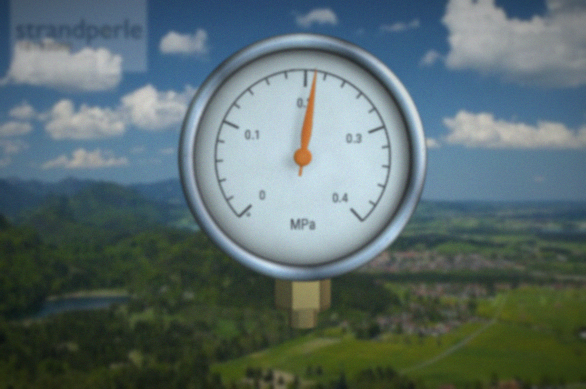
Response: {"value": 0.21, "unit": "MPa"}
